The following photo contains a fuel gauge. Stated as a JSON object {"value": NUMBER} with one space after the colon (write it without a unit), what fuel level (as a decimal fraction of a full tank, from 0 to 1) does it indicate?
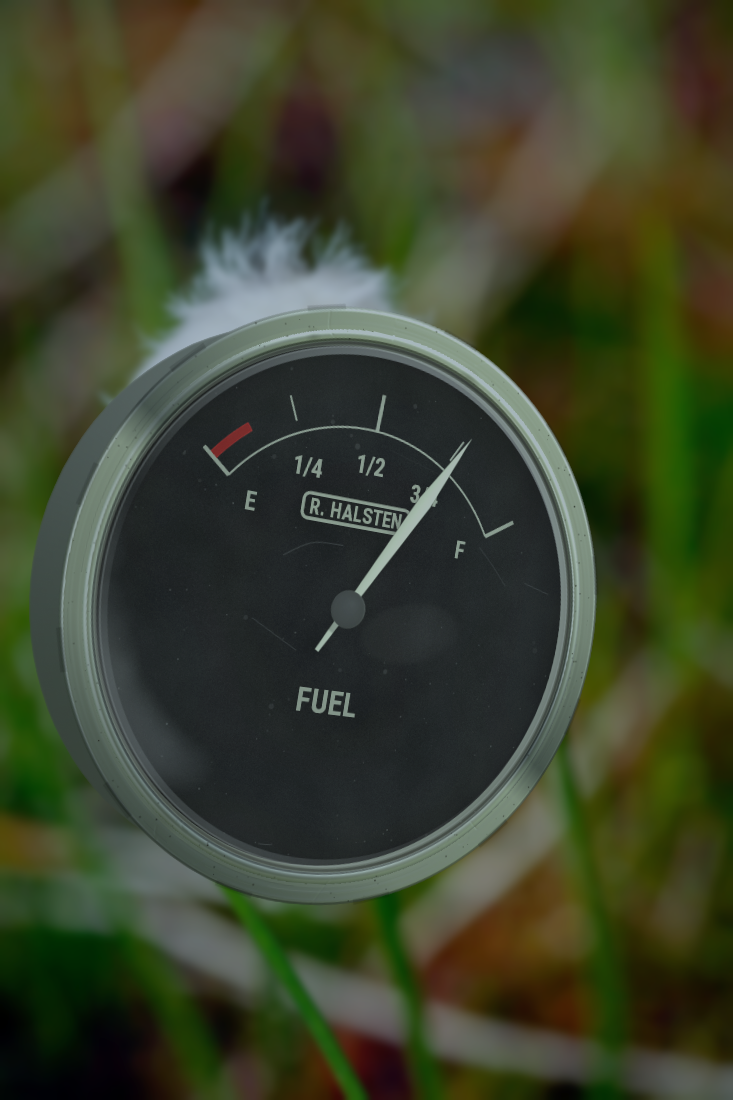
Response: {"value": 0.75}
